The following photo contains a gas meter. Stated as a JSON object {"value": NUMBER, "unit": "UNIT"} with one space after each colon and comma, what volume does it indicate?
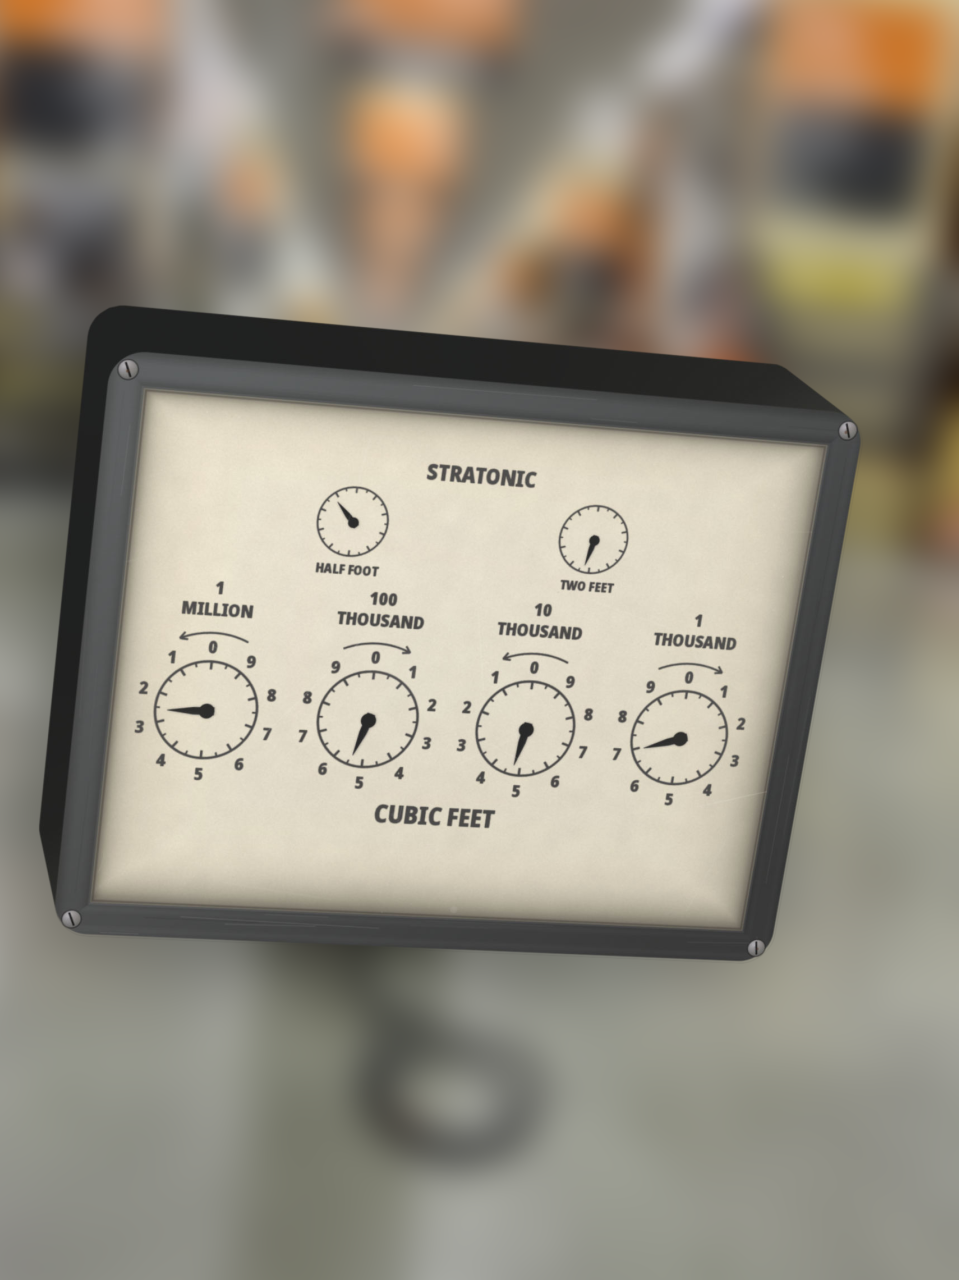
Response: {"value": 254700, "unit": "ft³"}
